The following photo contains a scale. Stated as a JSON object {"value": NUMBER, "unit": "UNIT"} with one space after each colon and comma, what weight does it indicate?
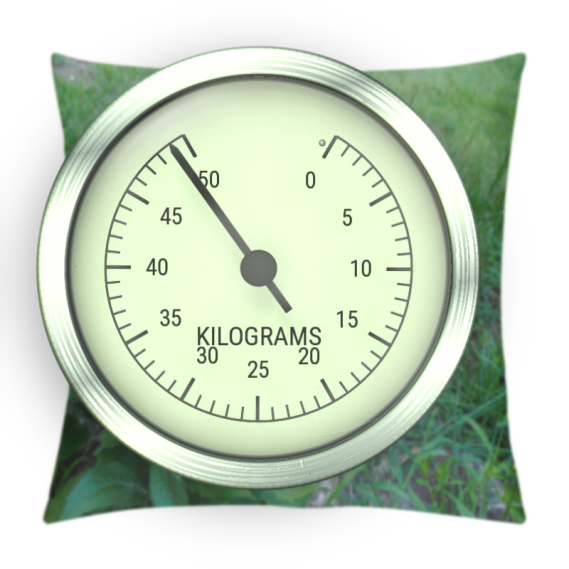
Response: {"value": 49, "unit": "kg"}
